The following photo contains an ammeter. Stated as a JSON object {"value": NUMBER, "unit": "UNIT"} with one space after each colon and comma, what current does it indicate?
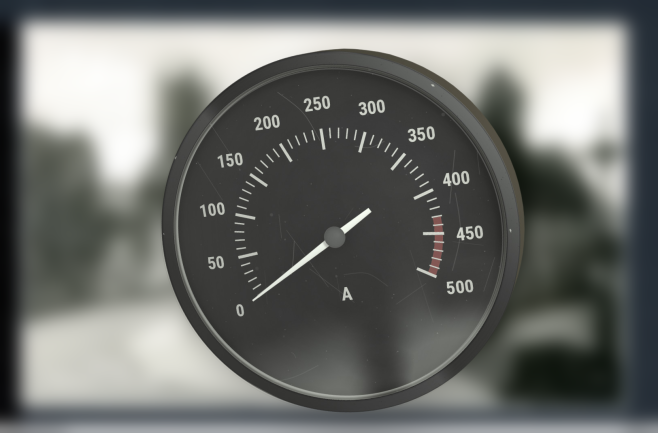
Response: {"value": 0, "unit": "A"}
